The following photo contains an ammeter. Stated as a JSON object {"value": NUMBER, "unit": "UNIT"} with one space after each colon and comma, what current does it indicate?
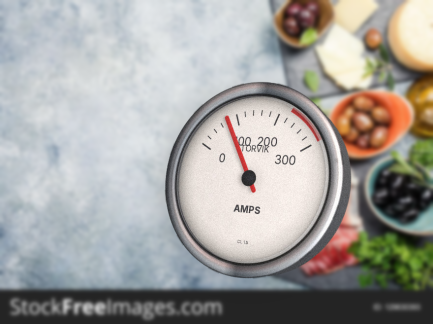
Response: {"value": 80, "unit": "A"}
